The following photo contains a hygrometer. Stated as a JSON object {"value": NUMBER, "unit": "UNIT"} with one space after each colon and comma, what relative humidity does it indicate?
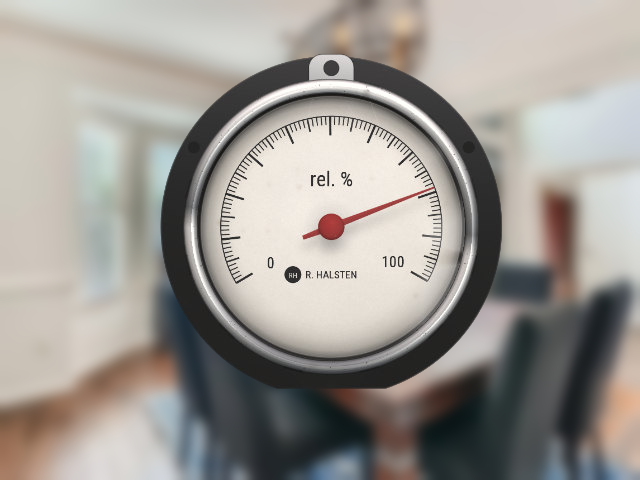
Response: {"value": 79, "unit": "%"}
